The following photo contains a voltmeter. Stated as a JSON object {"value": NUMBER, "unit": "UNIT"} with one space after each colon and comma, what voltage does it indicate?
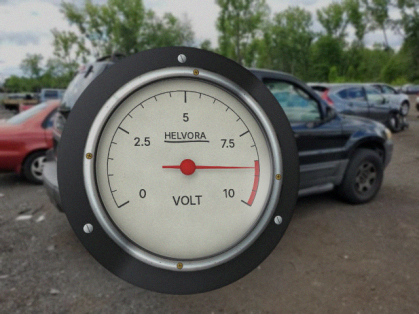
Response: {"value": 8.75, "unit": "V"}
